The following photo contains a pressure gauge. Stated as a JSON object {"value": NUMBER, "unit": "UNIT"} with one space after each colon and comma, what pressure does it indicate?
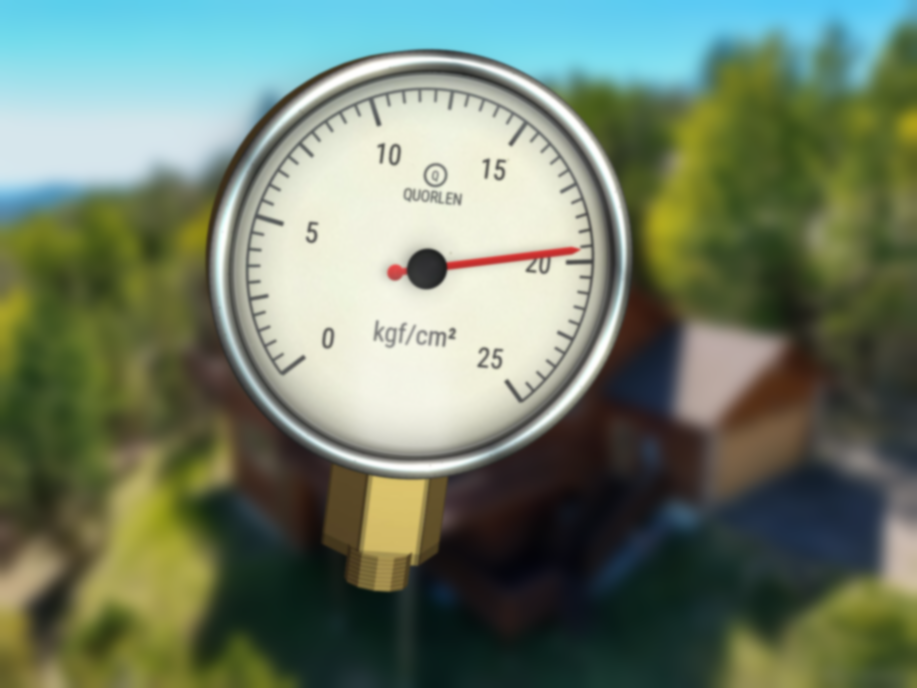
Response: {"value": 19.5, "unit": "kg/cm²"}
